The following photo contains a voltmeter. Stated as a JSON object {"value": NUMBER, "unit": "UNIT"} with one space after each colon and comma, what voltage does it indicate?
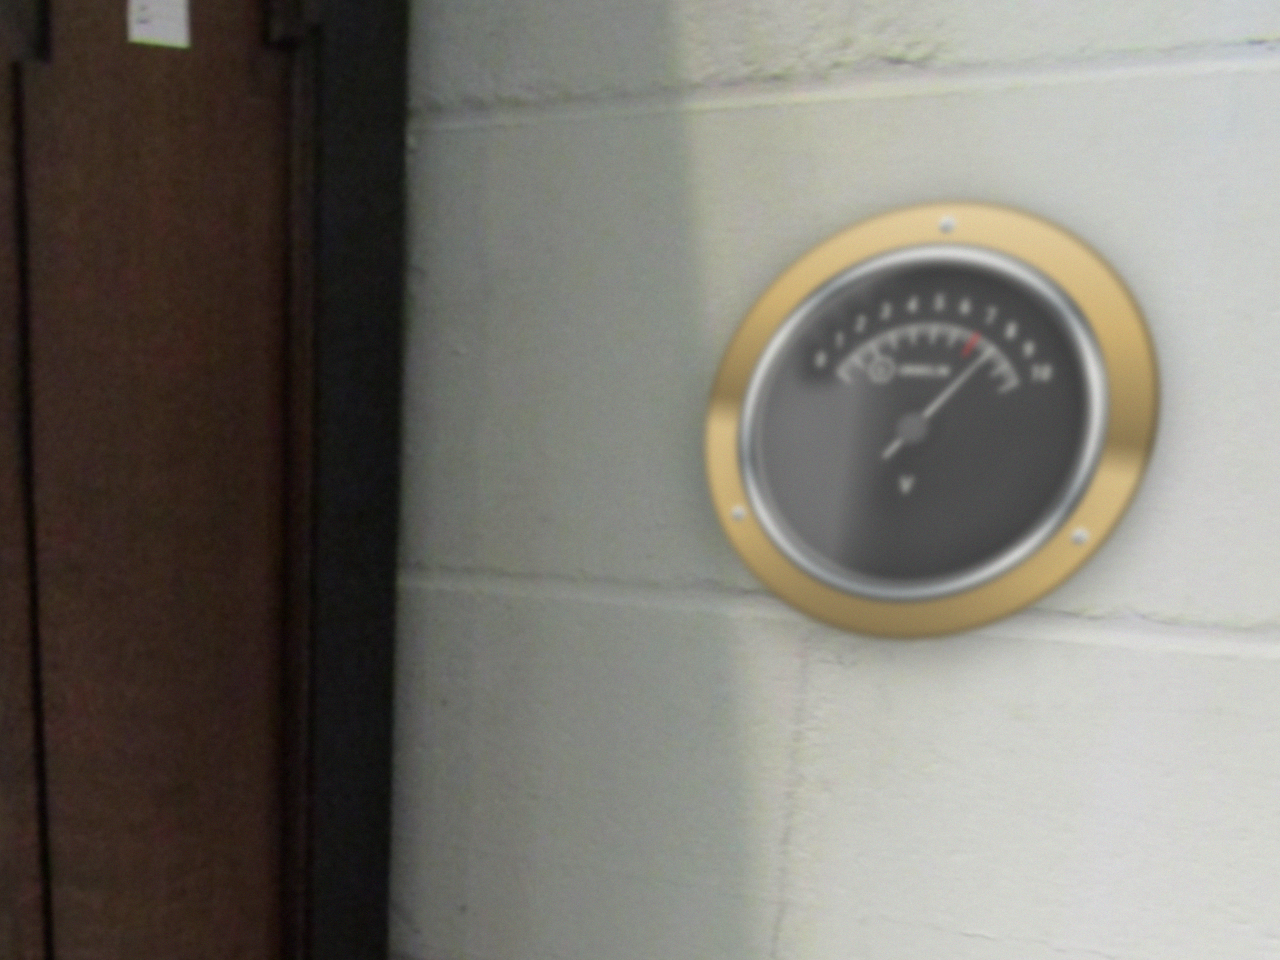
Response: {"value": 8, "unit": "V"}
